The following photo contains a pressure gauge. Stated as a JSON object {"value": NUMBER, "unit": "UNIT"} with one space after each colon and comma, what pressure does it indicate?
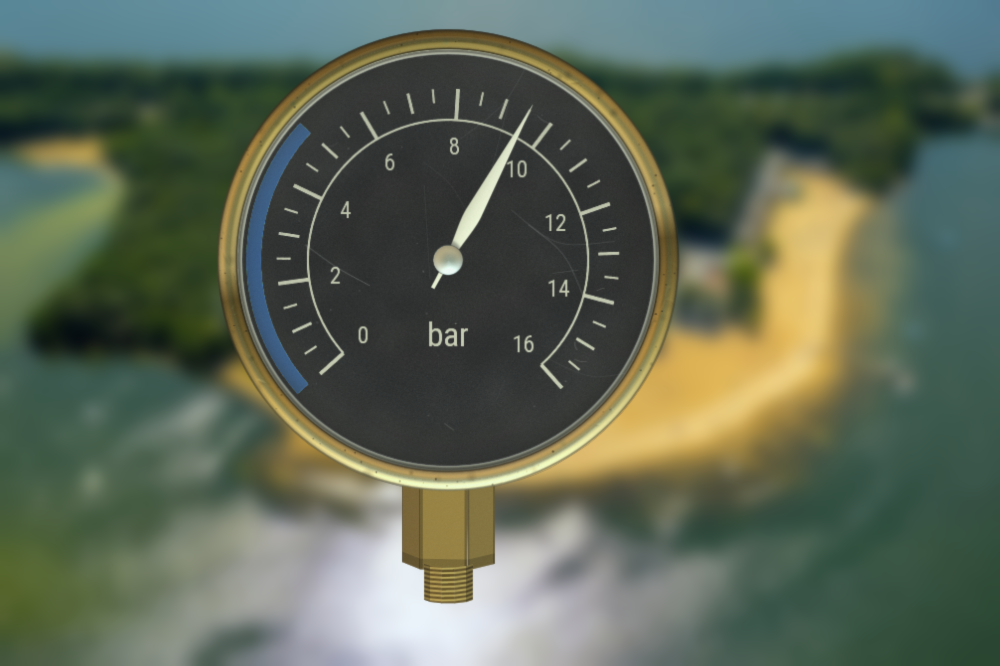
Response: {"value": 9.5, "unit": "bar"}
